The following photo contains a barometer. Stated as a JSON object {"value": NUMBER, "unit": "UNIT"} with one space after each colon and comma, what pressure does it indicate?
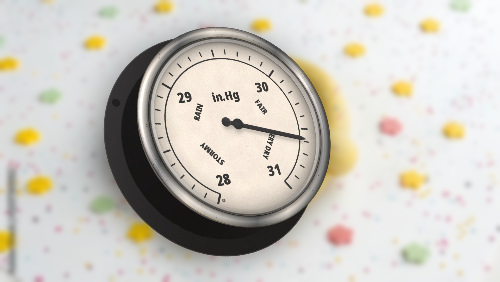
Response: {"value": 30.6, "unit": "inHg"}
